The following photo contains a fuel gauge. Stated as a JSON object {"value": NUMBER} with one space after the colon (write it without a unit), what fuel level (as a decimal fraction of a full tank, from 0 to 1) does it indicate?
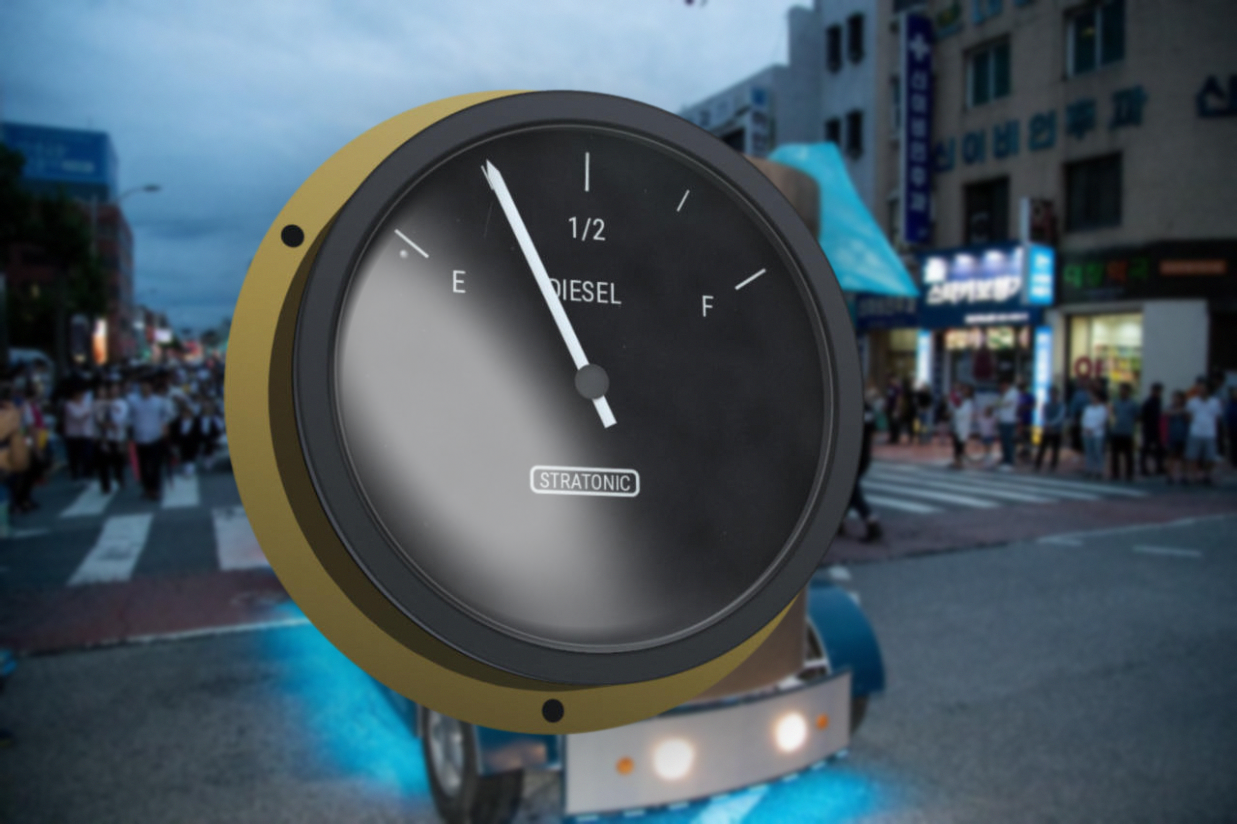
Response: {"value": 0.25}
